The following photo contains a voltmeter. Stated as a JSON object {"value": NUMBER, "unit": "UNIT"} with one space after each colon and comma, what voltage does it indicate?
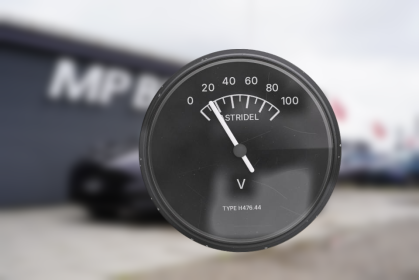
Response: {"value": 15, "unit": "V"}
